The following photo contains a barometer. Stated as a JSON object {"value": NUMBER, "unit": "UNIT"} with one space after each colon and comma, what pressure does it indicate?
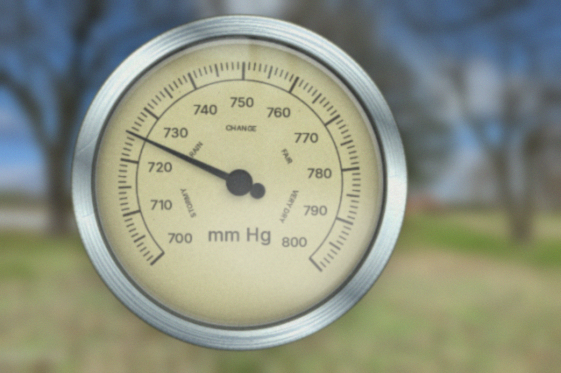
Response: {"value": 725, "unit": "mmHg"}
